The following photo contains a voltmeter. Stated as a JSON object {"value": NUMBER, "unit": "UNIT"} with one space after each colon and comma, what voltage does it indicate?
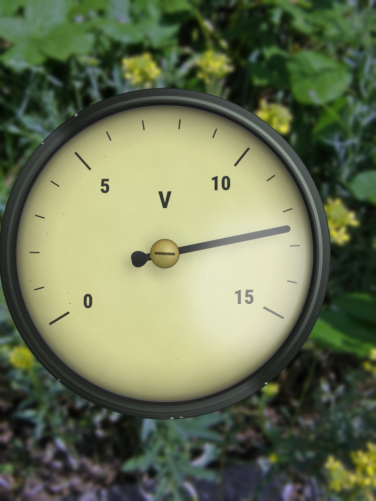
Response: {"value": 12.5, "unit": "V"}
